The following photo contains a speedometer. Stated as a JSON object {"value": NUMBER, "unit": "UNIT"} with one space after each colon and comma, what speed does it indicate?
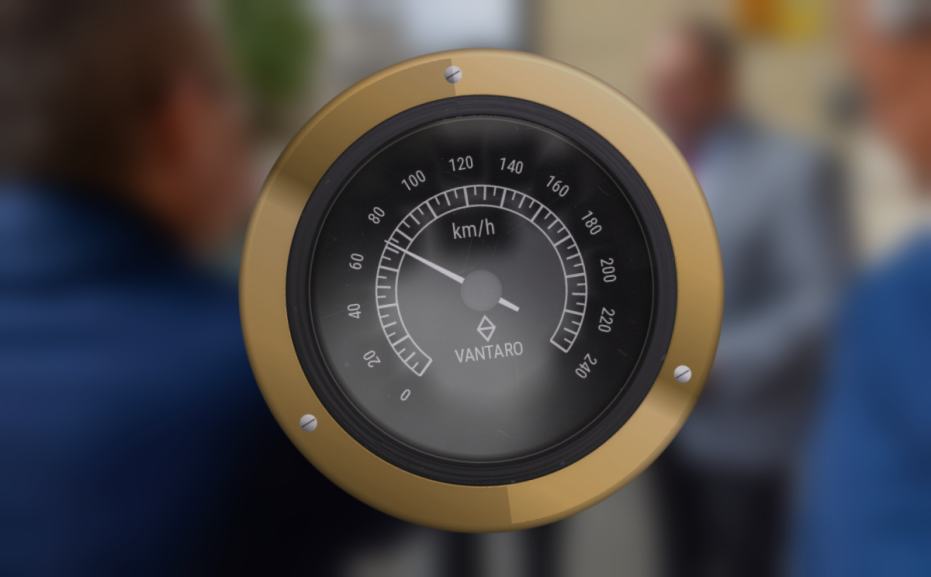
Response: {"value": 72.5, "unit": "km/h"}
